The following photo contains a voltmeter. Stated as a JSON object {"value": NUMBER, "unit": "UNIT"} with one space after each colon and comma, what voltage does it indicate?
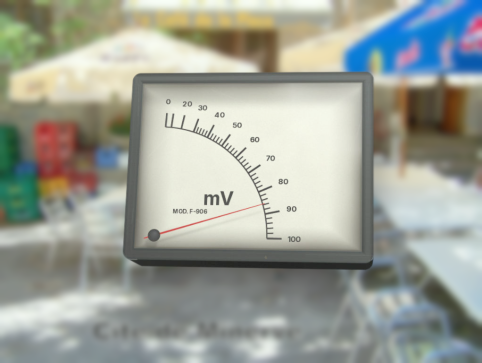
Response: {"value": 86, "unit": "mV"}
